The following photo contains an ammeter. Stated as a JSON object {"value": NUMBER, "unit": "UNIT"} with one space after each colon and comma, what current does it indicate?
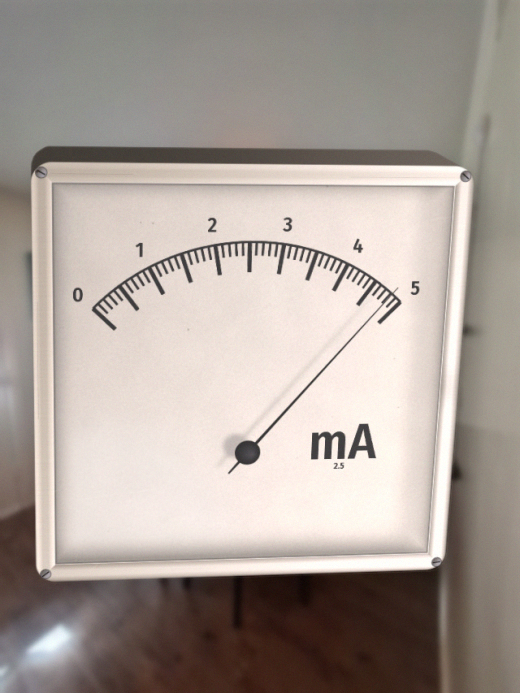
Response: {"value": 4.8, "unit": "mA"}
